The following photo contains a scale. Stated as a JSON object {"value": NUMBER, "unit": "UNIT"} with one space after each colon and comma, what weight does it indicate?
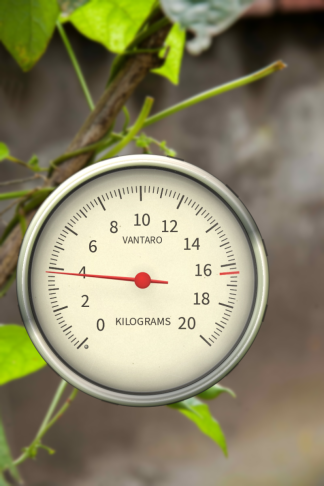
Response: {"value": 3.8, "unit": "kg"}
